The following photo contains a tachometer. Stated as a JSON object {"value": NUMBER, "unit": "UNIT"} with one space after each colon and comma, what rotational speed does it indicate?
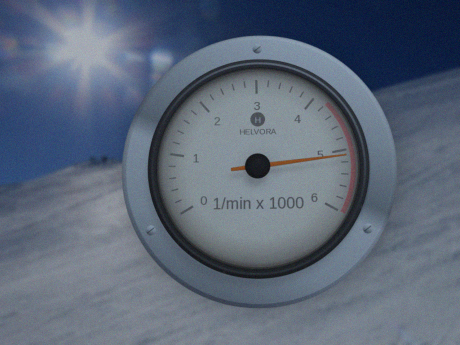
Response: {"value": 5100, "unit": "rpm"}
